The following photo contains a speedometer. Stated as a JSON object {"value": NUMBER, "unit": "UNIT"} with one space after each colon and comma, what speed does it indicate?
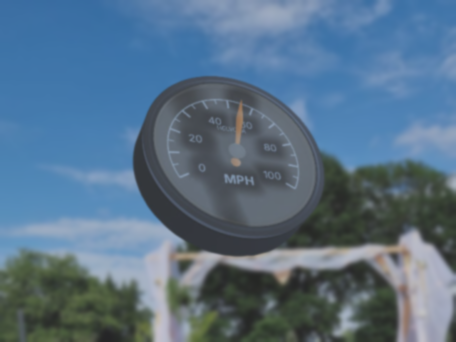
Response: {"value": 55, "unit": "mph"}
